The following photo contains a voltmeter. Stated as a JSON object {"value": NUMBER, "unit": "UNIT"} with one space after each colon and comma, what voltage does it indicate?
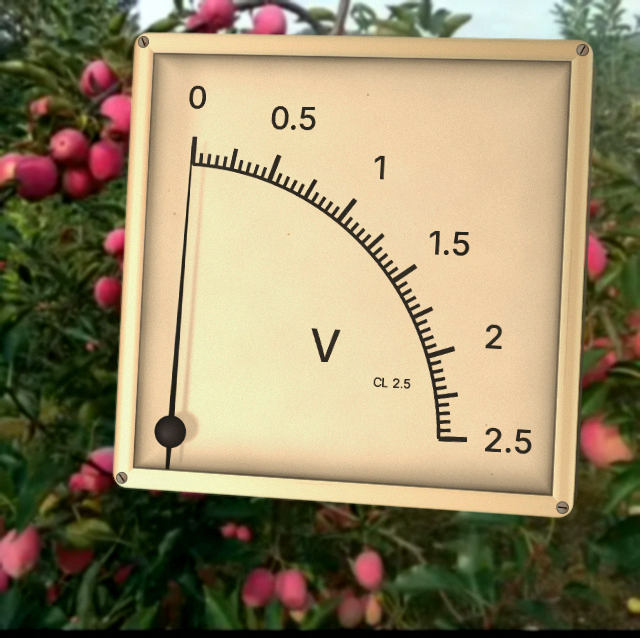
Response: {"value": 0, "unit": "V"}
